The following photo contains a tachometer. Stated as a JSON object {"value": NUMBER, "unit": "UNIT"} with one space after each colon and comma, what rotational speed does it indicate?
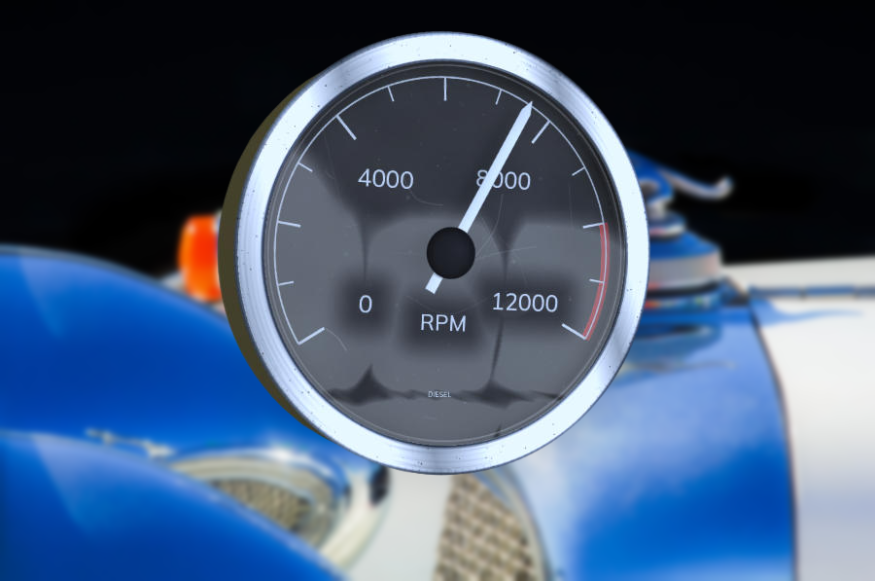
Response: {"value": 7500, "unit": "rpm"}
